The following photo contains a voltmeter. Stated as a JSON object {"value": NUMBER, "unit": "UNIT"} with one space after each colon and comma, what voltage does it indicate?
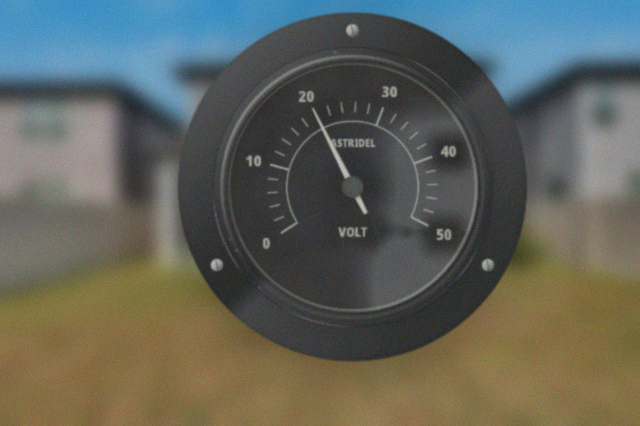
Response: {"value": 20, "unit": "V"}
